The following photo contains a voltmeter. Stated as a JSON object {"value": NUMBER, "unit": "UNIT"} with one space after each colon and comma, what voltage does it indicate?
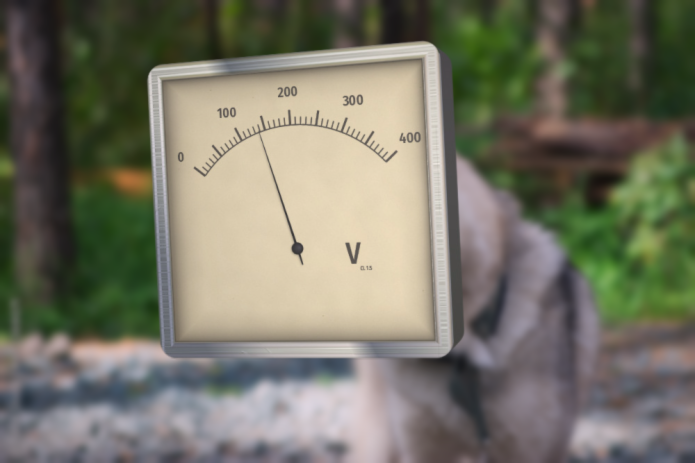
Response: {"value": 140, "unit": "V"}
